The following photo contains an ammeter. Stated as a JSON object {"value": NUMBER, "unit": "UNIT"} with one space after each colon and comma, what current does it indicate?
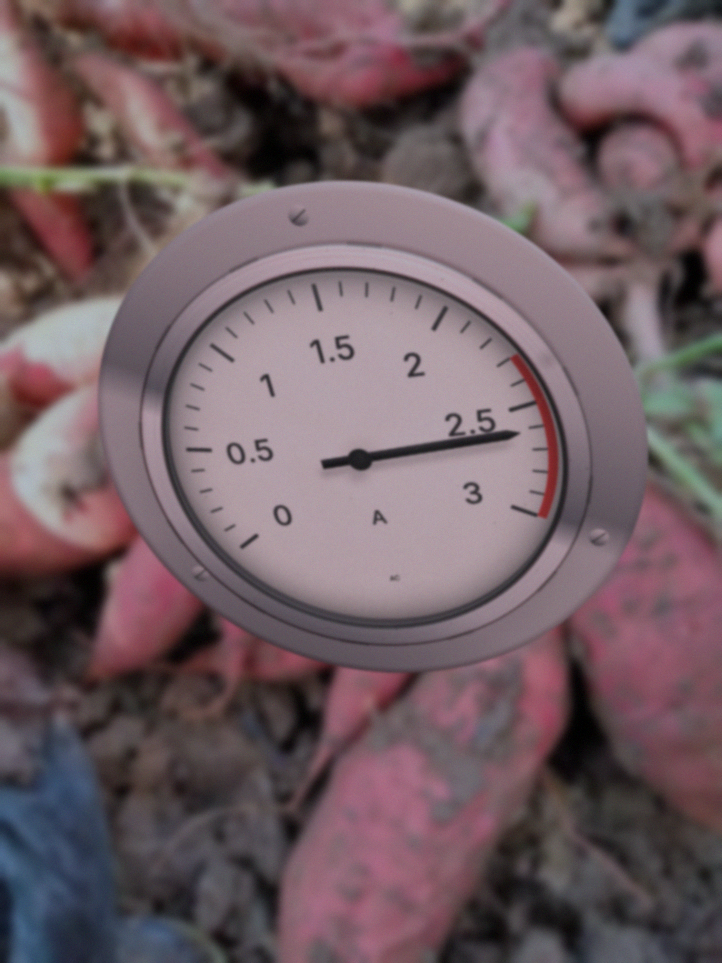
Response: {"value": 2.6, "unit": "A"}
